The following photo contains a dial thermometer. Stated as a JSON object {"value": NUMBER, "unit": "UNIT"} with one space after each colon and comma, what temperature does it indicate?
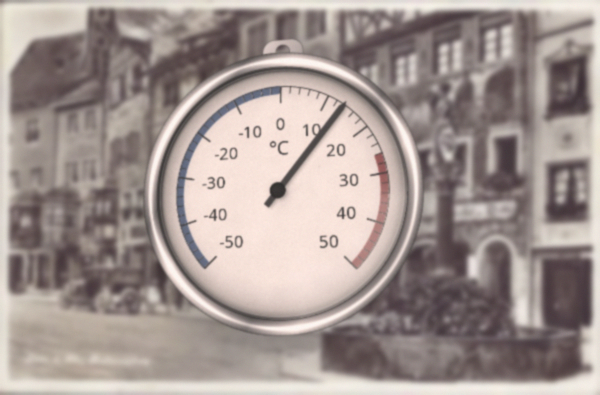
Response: {"value": 14, "unit": "°C"}
